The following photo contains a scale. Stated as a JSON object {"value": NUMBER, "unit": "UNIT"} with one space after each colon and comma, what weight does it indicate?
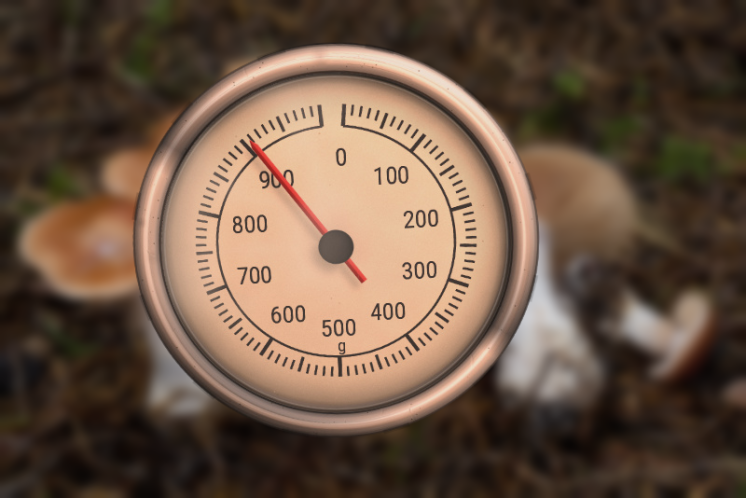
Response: {"value": 910, "unit": "g"}
